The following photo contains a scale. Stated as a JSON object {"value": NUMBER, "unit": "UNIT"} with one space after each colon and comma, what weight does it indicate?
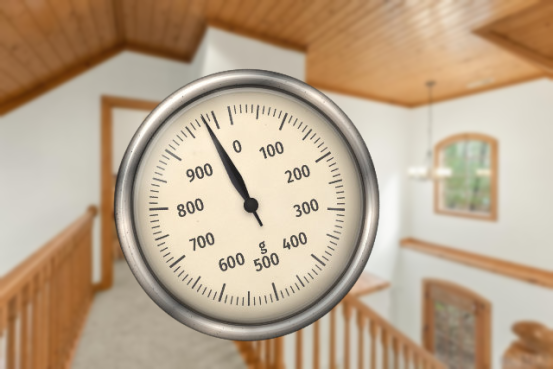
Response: {"value": 980, "unit": "g"}
